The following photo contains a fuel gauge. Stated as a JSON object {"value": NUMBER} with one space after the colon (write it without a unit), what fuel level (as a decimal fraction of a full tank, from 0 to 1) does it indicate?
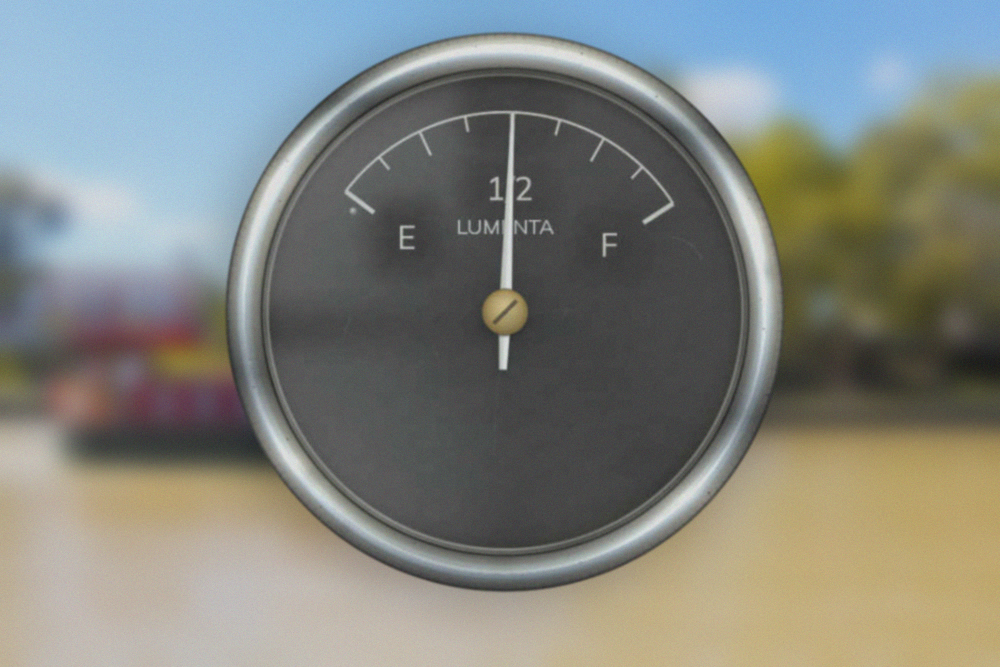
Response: {"value": 0.5}
